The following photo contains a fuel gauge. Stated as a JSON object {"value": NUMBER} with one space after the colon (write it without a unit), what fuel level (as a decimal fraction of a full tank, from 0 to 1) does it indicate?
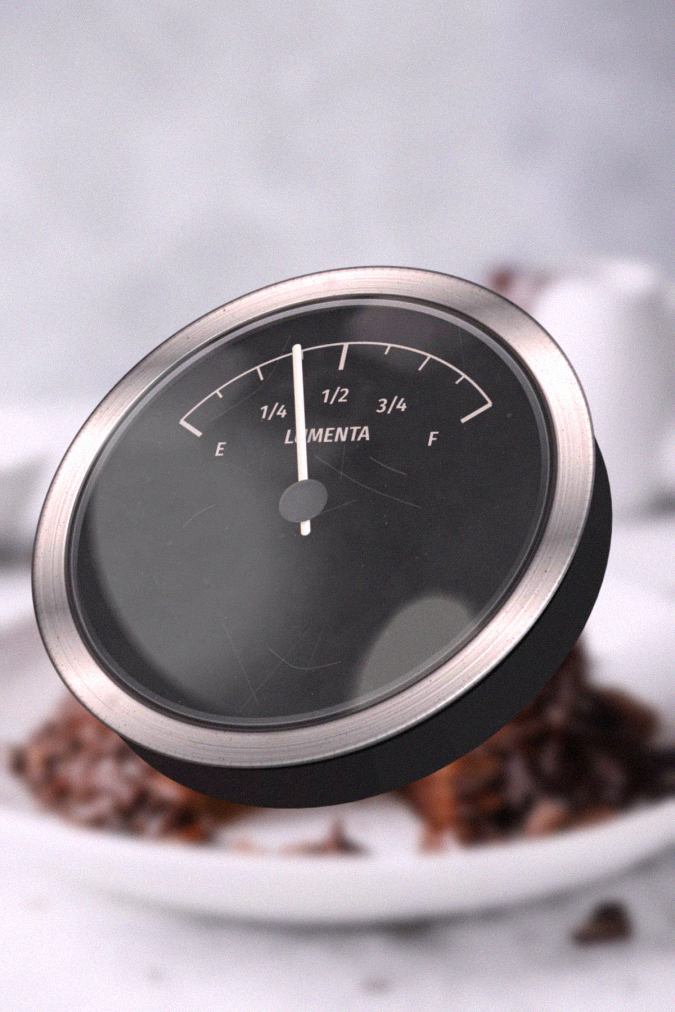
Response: {"value": 0.375}
